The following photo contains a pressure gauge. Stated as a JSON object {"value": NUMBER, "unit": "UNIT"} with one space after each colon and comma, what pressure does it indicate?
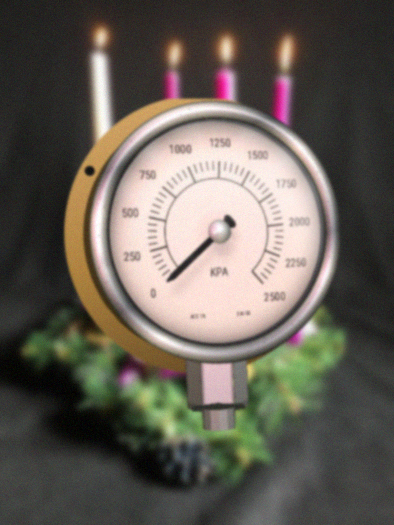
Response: {"value": 0, "unit": "kPa"}
